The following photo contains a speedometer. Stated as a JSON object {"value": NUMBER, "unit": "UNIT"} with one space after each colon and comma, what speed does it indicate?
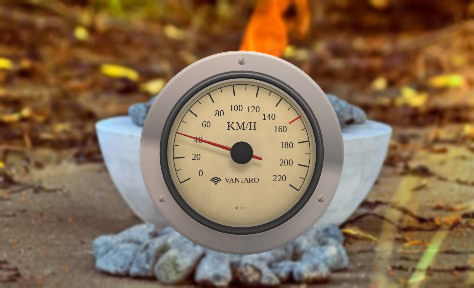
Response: {"value": 40, "unit": "km/h"}
